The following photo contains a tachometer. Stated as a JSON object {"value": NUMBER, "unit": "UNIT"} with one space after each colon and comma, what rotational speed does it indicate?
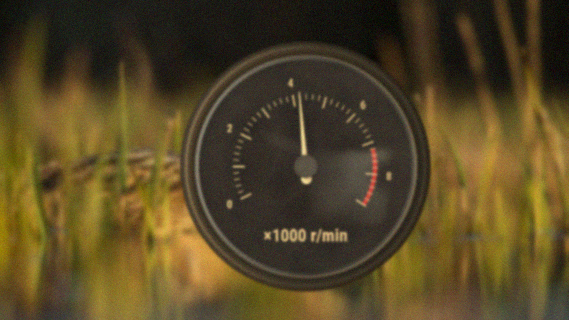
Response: {"value": 4200, "unit": "rpm"}
